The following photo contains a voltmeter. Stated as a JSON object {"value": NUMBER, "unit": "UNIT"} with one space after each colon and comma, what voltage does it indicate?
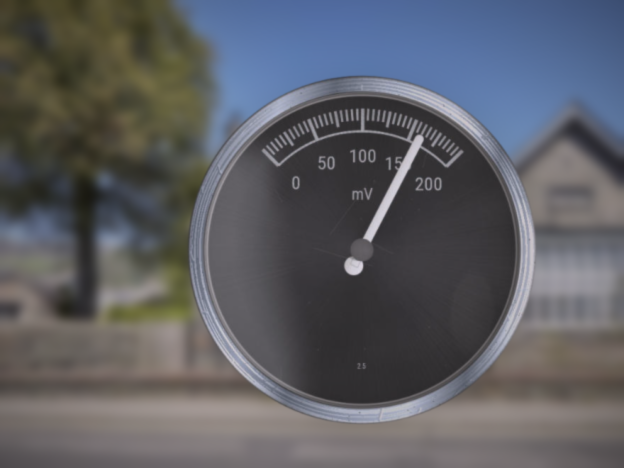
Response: {"value": 160, "unit": "mV"}
